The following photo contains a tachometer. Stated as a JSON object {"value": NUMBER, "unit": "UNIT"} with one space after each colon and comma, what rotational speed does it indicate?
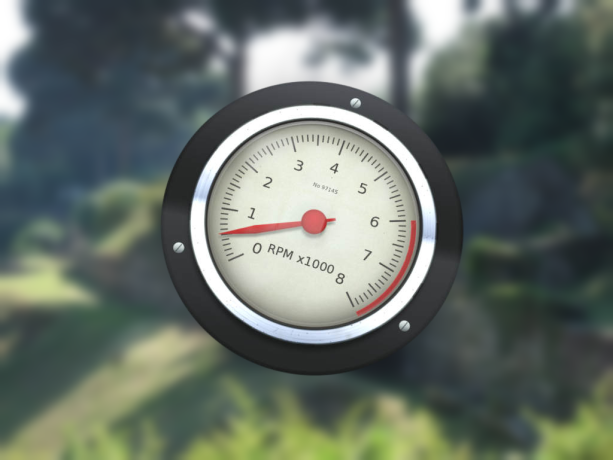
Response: {"value": 500, "unit": "rpm"}
